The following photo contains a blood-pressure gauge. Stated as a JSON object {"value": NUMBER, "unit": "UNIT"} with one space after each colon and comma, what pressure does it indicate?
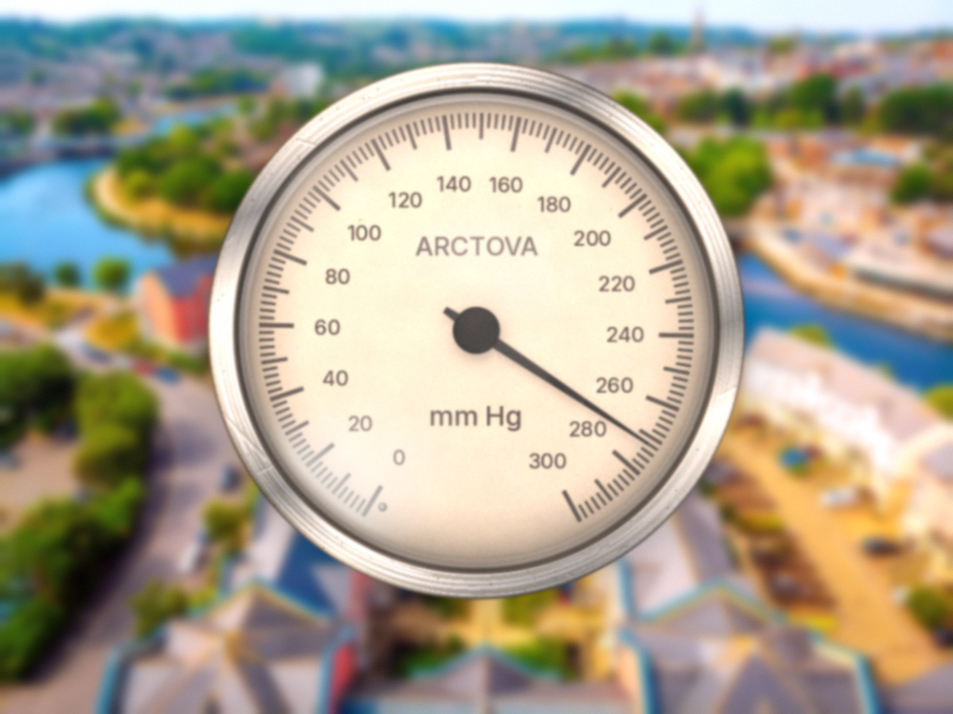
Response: {"value": 272, "unit": "mmHg"}
